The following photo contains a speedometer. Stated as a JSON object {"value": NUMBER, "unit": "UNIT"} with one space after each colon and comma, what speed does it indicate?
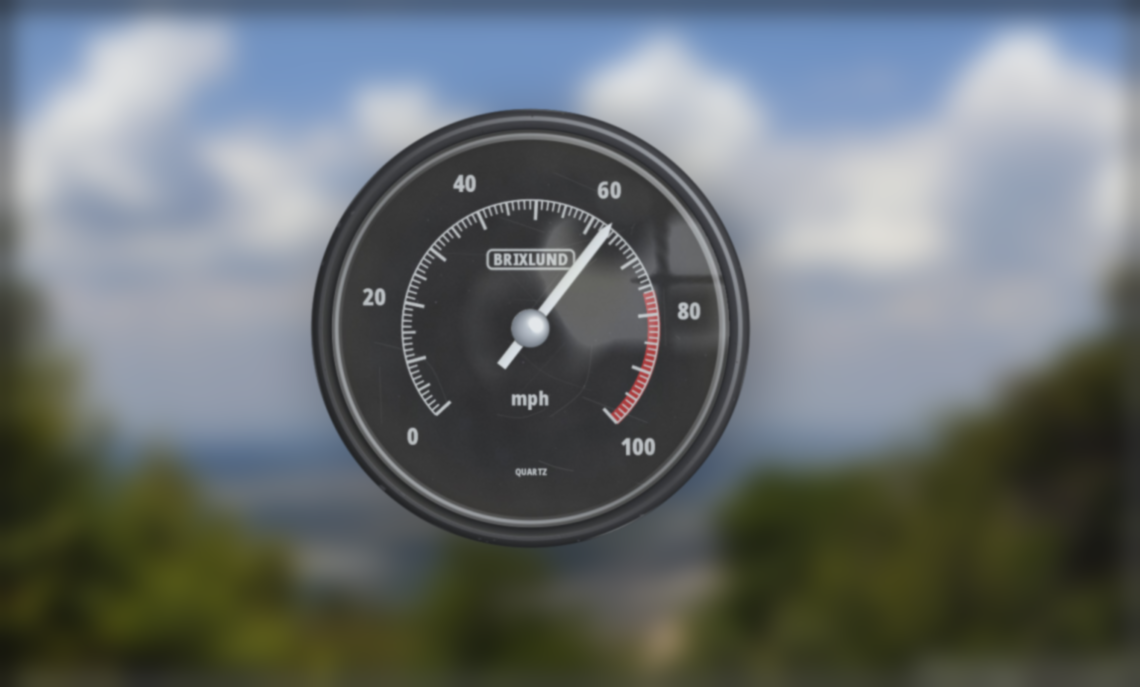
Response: {"value": 63, "unit": "mph"}
